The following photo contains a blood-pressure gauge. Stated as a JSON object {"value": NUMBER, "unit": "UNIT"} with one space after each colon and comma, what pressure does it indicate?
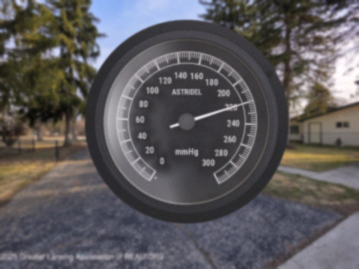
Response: {"value": 220, "unit": "mmHg"}
